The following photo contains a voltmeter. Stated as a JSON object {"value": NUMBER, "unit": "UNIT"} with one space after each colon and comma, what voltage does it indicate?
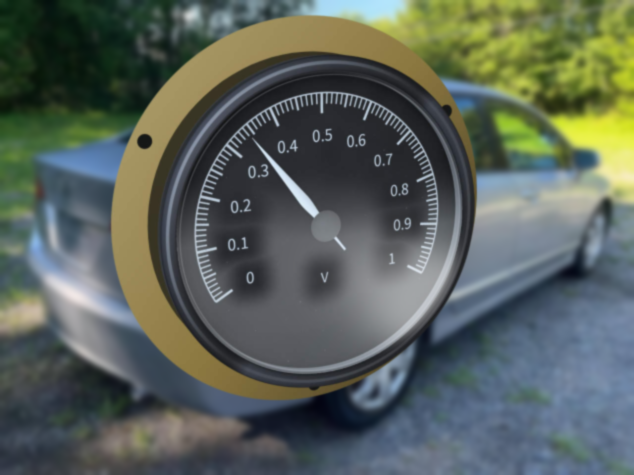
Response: {"value": 0.34, "unit": "V"}
